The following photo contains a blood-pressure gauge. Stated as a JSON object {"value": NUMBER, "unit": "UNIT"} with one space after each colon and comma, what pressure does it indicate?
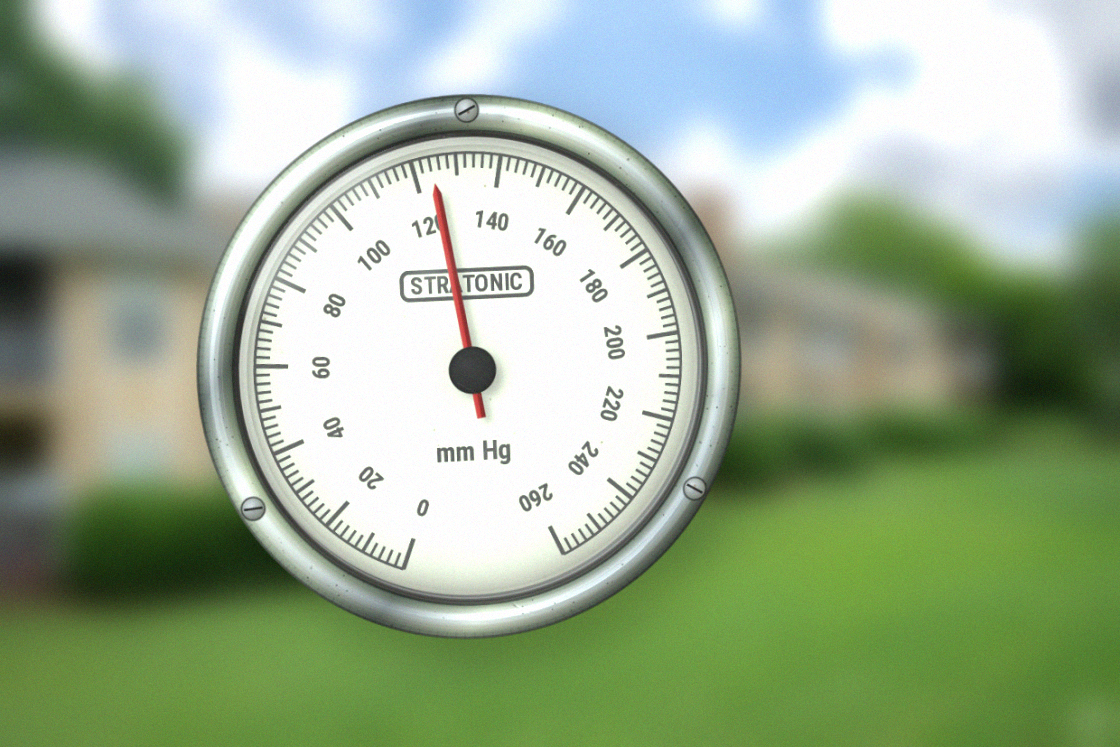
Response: {"value": 124, "unit": "mmHg"}
